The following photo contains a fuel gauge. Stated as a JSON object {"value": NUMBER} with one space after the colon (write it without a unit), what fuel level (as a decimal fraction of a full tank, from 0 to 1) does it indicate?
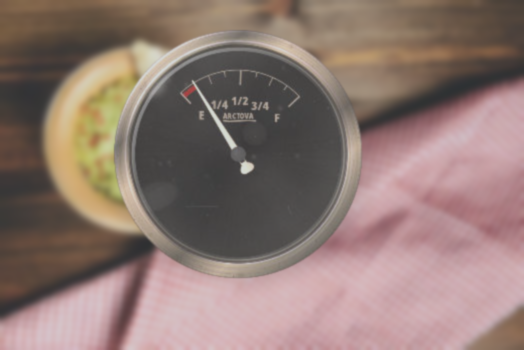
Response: {"value": 0.125}
